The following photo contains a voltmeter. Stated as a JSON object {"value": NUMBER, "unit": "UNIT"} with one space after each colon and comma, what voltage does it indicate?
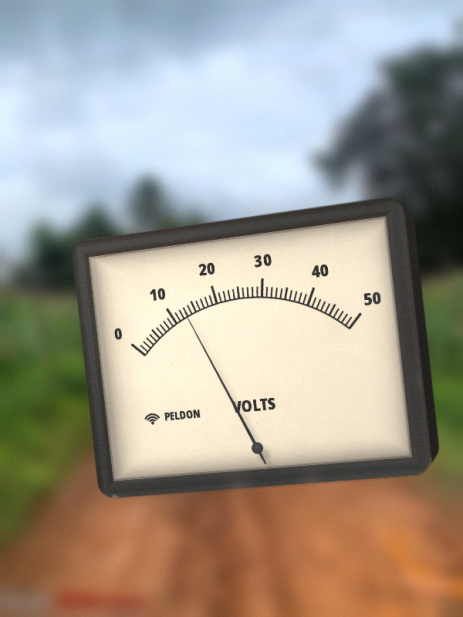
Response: {"value": 13, "unit": "V"}
